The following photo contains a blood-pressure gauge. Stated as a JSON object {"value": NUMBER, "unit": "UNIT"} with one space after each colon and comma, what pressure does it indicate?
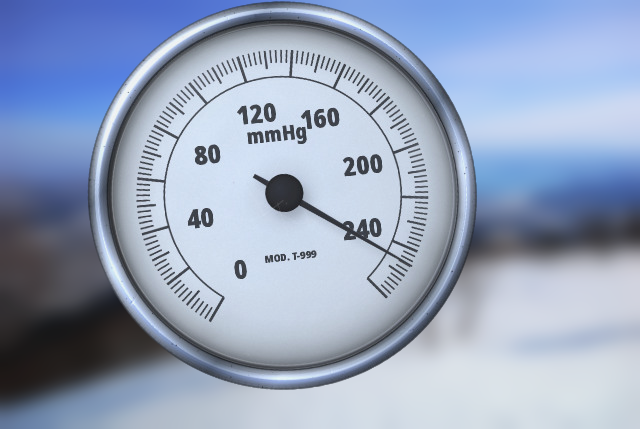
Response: {"value": 246, "unit": "mmHg"}
